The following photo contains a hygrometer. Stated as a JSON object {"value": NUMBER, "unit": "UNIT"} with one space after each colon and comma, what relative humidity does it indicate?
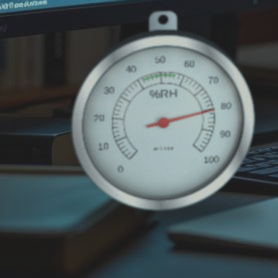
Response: {"value": 80, "unit": "%"}
